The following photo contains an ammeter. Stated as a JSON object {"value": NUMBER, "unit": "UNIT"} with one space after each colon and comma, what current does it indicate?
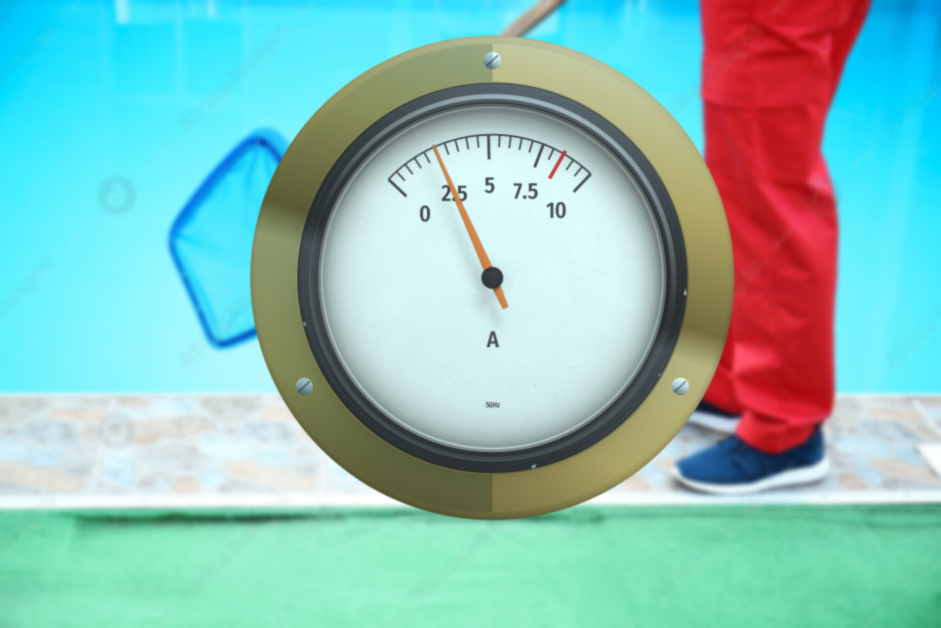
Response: {"value": 2.5, "unit": "A"}
